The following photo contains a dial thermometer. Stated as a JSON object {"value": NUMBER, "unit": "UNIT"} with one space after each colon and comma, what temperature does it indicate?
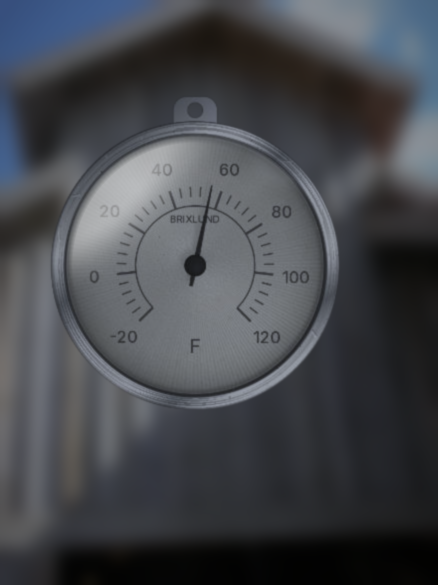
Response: {"value": 56, "unit": "°F"}
